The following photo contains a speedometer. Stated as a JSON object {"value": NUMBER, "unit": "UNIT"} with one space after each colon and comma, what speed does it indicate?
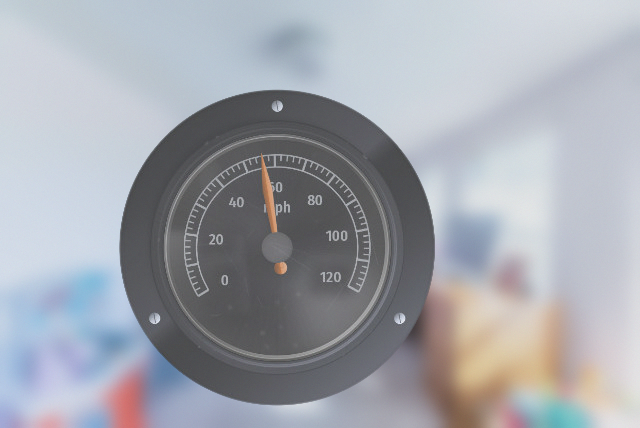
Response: {"value": 56, "unit": "mph"}
